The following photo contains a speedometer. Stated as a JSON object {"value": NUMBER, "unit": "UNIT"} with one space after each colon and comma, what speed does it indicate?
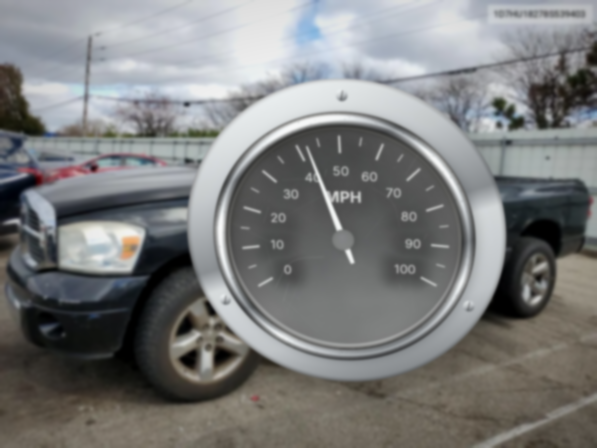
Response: {"value": 42.5, "unit": "mph"}
